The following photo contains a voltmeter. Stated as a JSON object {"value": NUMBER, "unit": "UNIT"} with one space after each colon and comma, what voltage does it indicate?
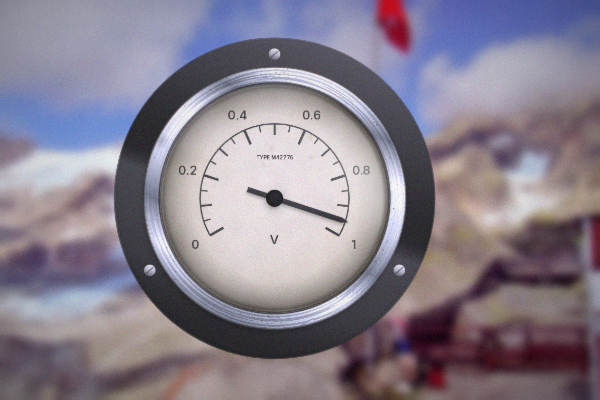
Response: {"value": 0.95, "unit": "V"}
